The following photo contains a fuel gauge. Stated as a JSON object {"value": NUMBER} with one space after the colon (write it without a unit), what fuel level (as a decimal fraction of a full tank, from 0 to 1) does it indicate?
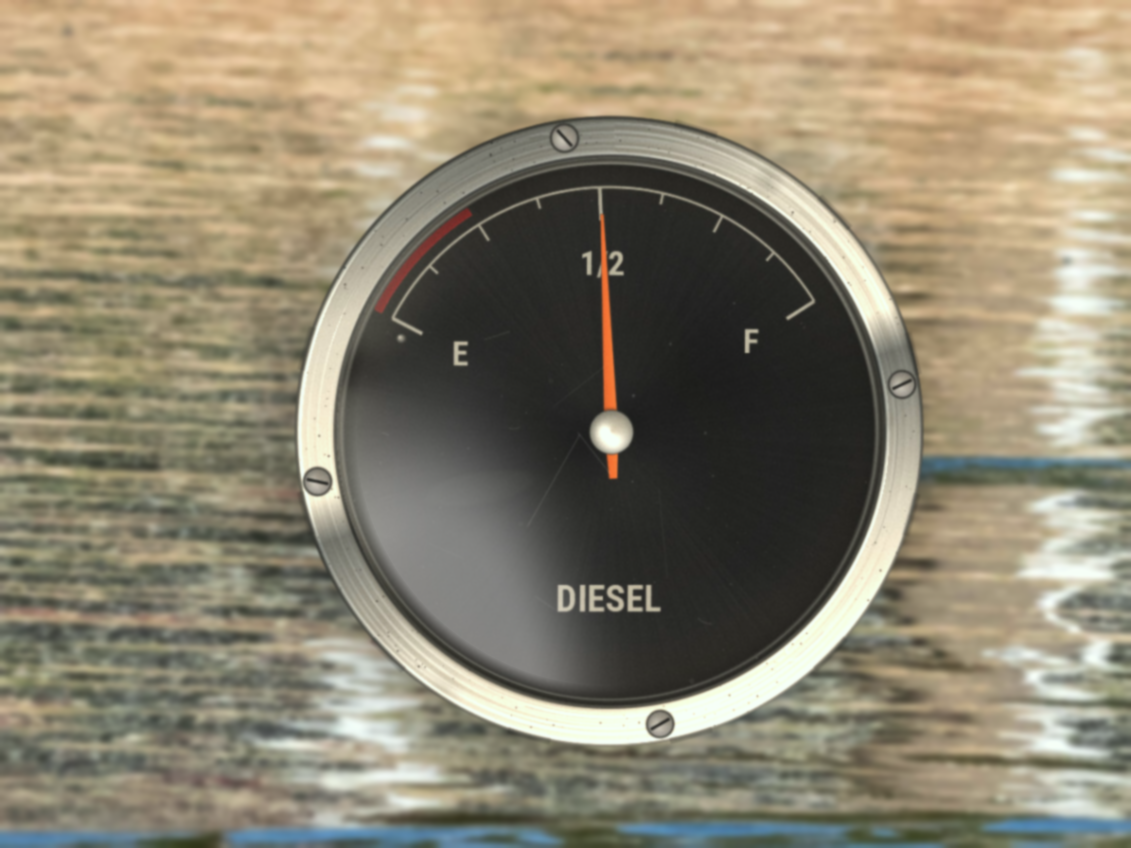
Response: {"value": 0.5}
